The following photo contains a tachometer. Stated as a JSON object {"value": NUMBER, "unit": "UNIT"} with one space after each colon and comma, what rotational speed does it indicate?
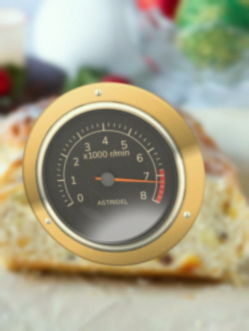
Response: {"value": 7200, "unit": "rpm"}
